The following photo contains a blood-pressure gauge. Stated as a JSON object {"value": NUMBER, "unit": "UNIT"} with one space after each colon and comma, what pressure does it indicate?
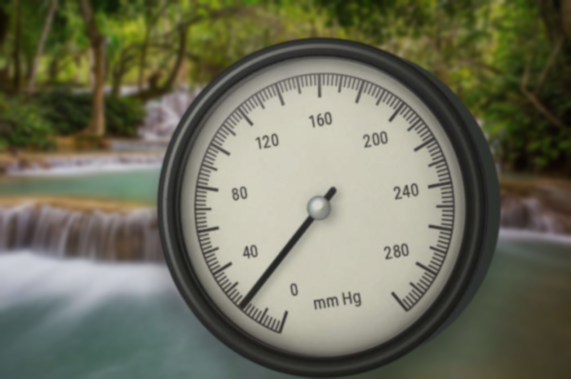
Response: {"value": 20, "unit": "mmHg"}
